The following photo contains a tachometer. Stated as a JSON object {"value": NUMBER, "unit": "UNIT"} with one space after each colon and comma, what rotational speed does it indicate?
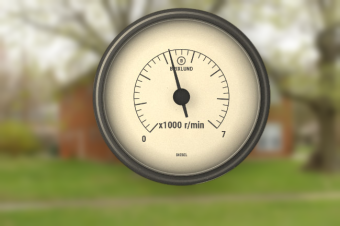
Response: {"value": 3200, "unit": "rpm"}
